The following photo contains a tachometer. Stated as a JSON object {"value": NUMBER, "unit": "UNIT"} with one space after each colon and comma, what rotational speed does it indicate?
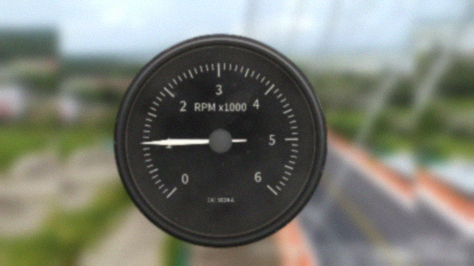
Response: {"value": 1000, "unit": "rpm"}
